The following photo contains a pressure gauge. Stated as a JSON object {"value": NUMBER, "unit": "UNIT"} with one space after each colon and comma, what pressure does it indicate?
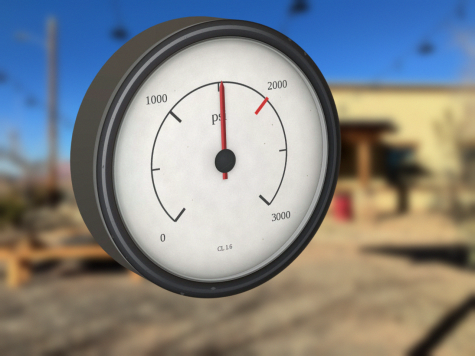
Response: {"value": 1500, "unit": "psi"}
